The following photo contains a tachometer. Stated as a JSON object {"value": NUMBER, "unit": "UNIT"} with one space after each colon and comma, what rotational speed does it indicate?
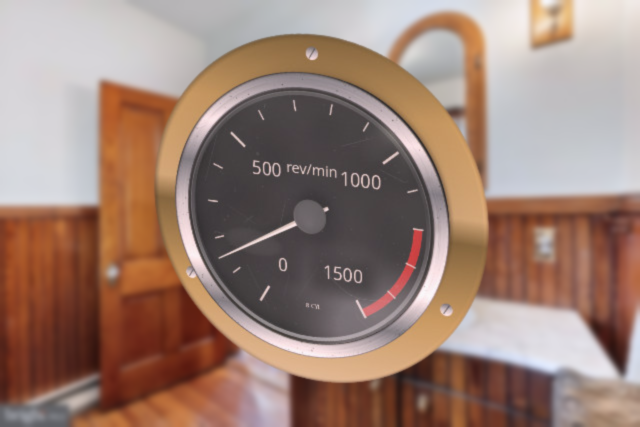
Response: {"value": 150, "unit": "rpm"}
